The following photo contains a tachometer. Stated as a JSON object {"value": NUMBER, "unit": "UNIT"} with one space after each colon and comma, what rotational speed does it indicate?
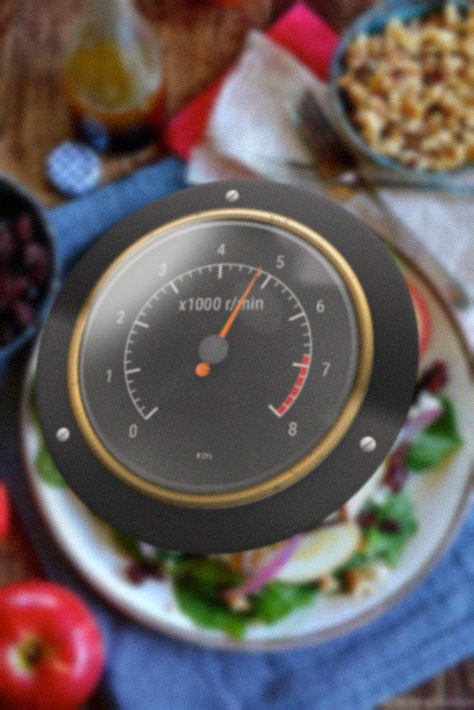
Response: {"value": 4800, "unit": "rpm"}
